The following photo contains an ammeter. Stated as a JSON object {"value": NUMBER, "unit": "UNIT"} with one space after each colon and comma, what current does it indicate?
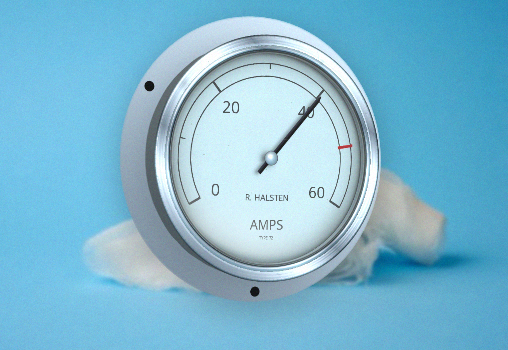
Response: {"value": 40, "unit": "A"}
